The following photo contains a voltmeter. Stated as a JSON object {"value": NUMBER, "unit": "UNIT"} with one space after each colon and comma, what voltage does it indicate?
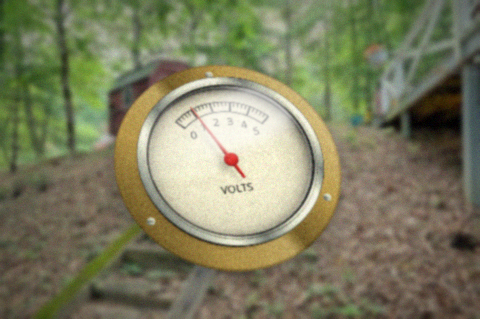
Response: {"value": 1, "unit": "V"}
